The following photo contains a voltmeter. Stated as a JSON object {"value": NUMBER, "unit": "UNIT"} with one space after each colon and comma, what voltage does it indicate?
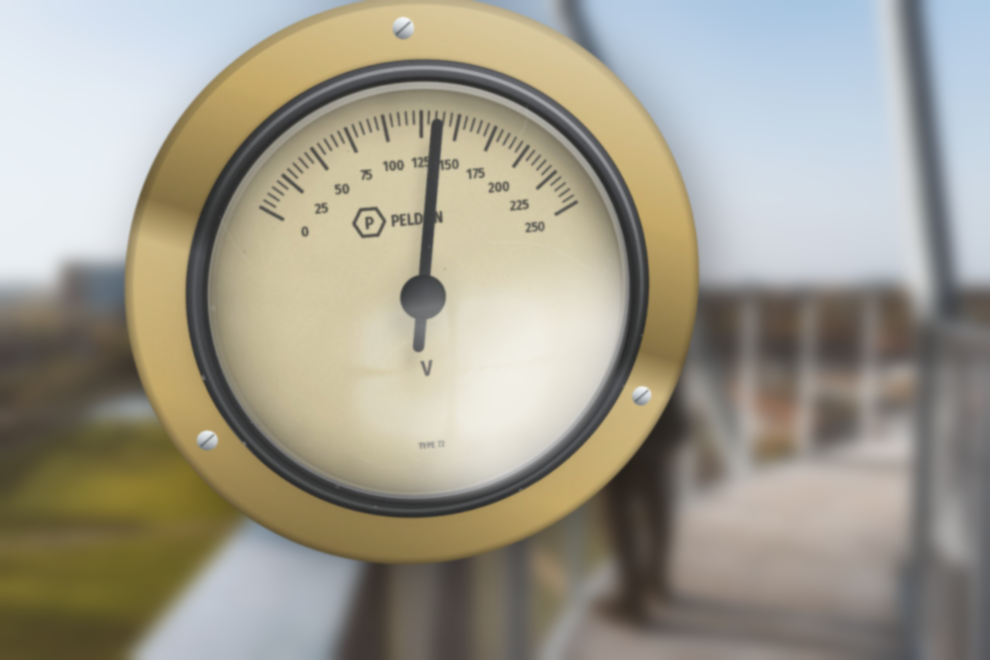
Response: {"value": 135, "unit": "V"}
